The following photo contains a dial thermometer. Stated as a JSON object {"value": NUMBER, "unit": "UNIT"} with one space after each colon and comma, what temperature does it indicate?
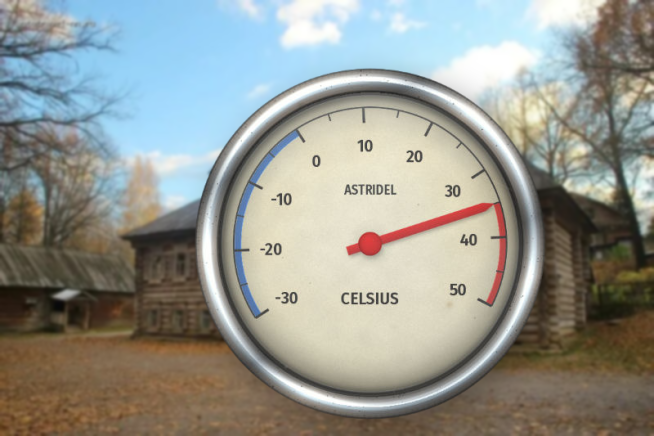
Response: {"value": 35, "unit": "°C"}
